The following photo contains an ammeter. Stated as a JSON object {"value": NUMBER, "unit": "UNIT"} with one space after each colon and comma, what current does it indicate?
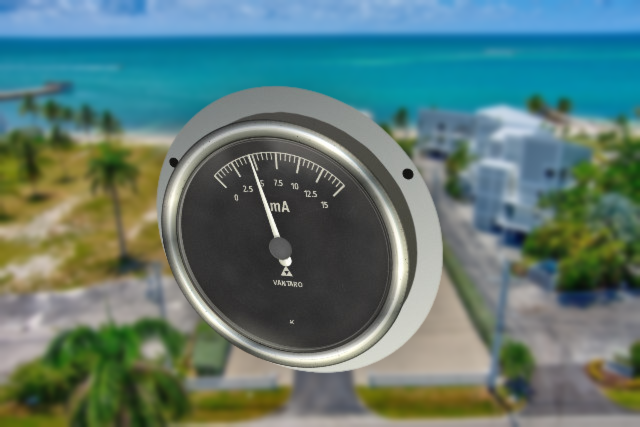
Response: {"value": 5, "unit": "mA"}
